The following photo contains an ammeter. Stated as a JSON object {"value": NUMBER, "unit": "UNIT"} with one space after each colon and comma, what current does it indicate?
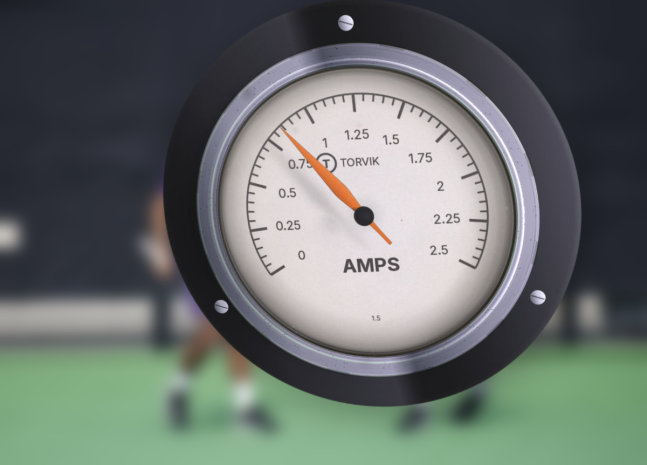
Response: {"value": 0.85, "unit": "A"}
